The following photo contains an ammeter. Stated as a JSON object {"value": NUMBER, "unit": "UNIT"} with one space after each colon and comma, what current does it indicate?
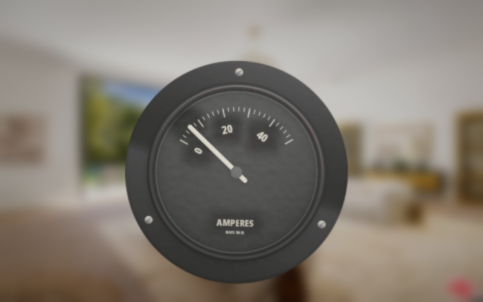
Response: {"value": 6, "unit": "A"}
